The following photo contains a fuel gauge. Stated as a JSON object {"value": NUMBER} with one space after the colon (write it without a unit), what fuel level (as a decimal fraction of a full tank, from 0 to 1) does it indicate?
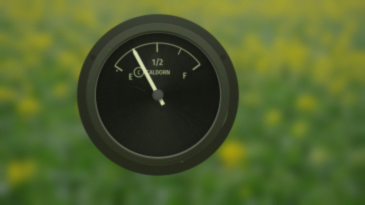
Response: {"value": 0.25}
